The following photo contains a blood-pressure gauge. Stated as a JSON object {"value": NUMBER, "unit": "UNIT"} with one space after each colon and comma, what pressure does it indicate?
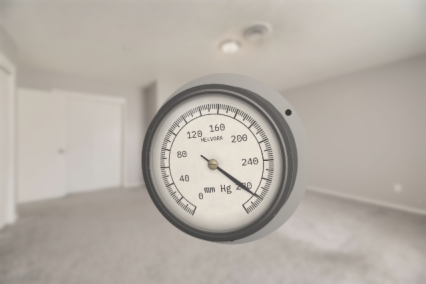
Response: {"value": 280, "unit": "mmHg"}
